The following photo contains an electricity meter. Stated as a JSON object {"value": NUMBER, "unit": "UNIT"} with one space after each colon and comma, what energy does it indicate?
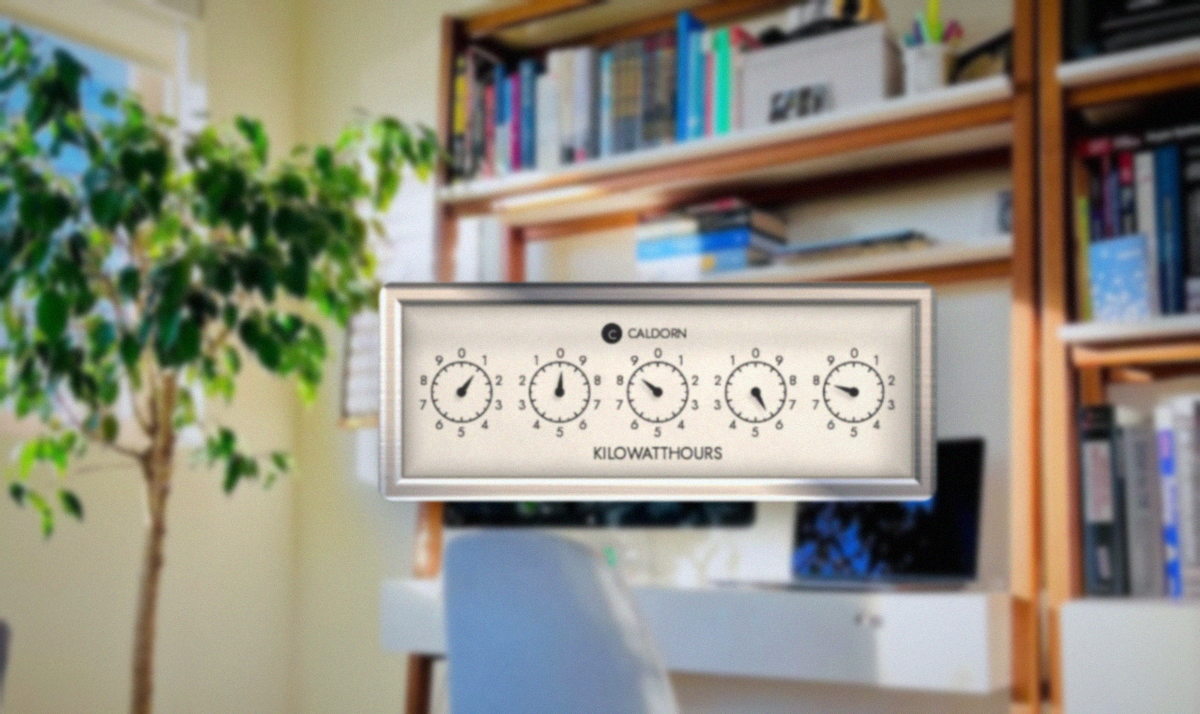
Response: {"value": 9858, "unit": "kWh"}
